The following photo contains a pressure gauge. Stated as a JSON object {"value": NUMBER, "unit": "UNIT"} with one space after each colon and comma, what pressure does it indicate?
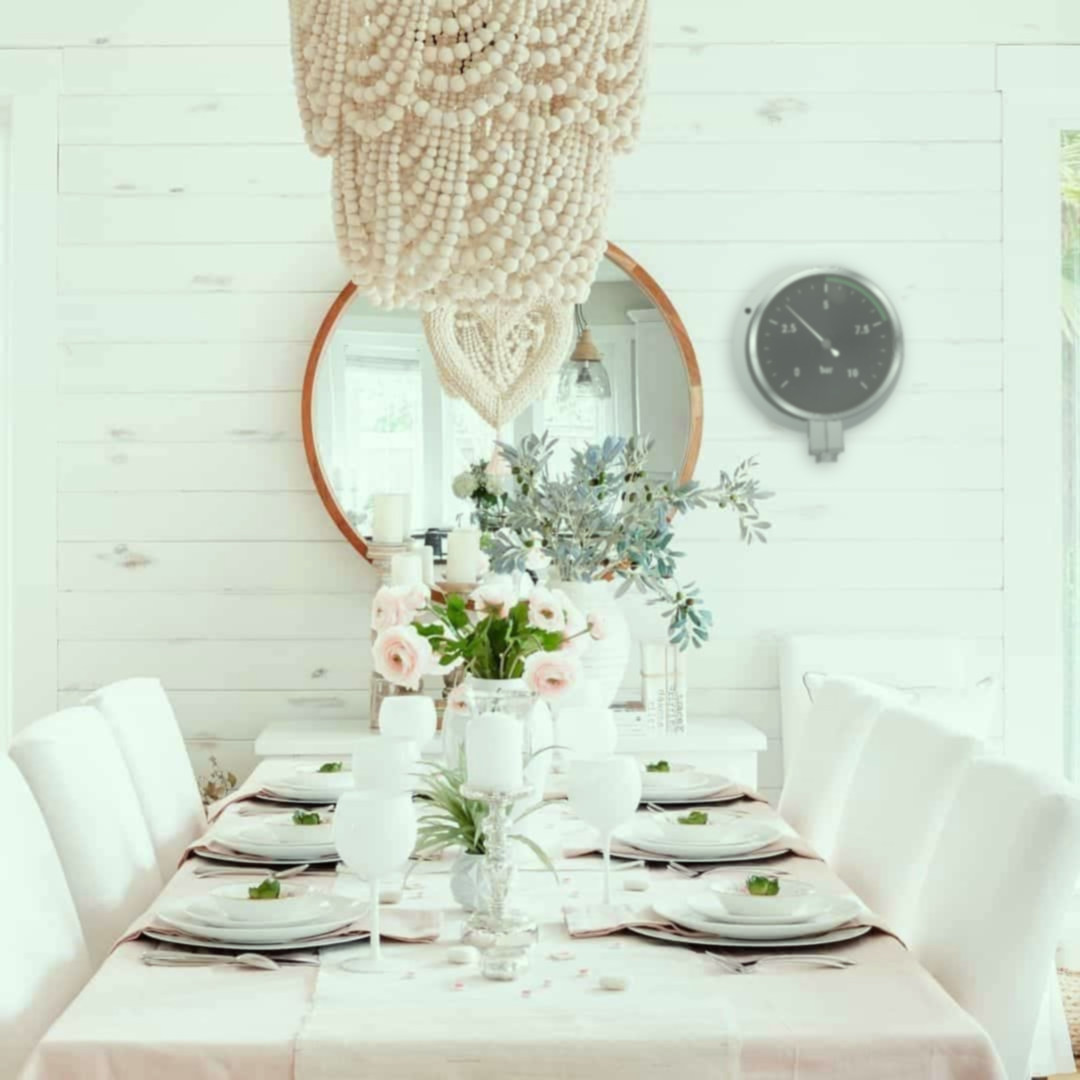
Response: {"value": 3.25, "unit": "bar"}
